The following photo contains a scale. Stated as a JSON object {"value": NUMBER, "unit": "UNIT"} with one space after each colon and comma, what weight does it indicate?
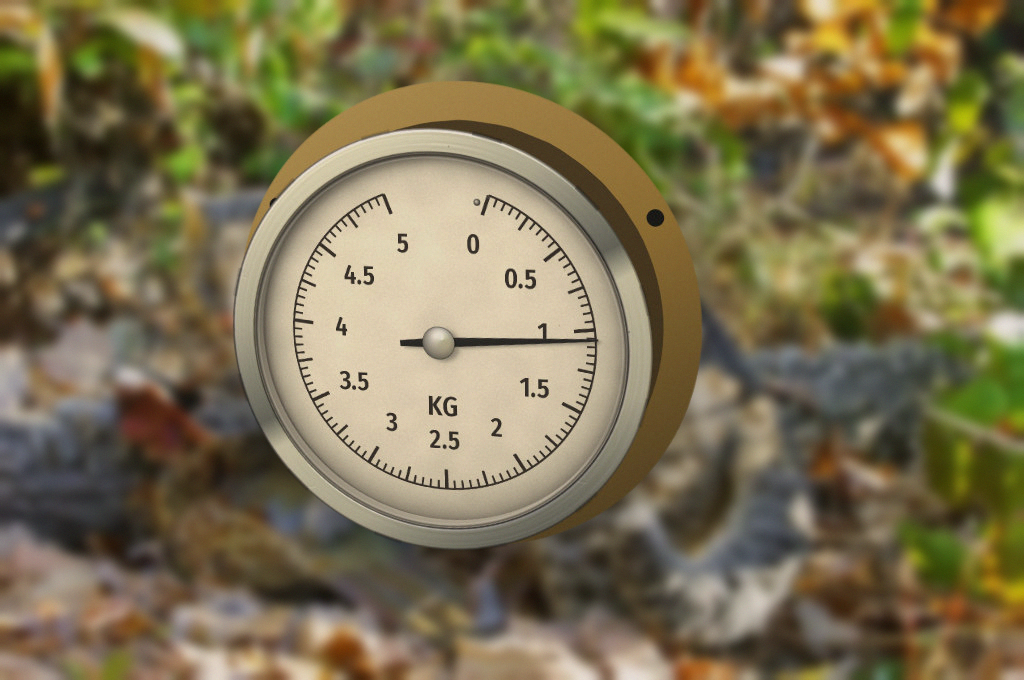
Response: {"value": 1.05, "unit": "kg"}
